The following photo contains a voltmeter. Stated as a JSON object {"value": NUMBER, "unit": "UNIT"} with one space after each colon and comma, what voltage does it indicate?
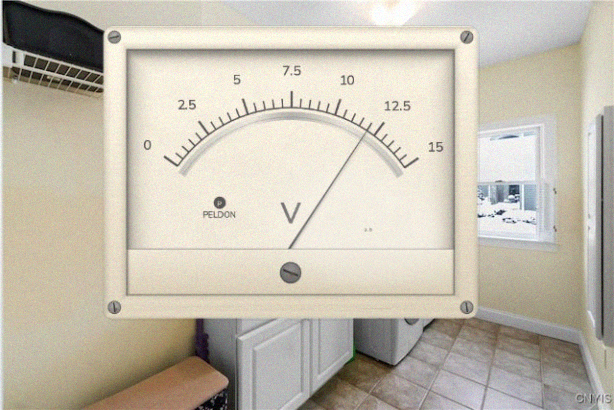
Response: {"value": 12, "unit": "V"}
